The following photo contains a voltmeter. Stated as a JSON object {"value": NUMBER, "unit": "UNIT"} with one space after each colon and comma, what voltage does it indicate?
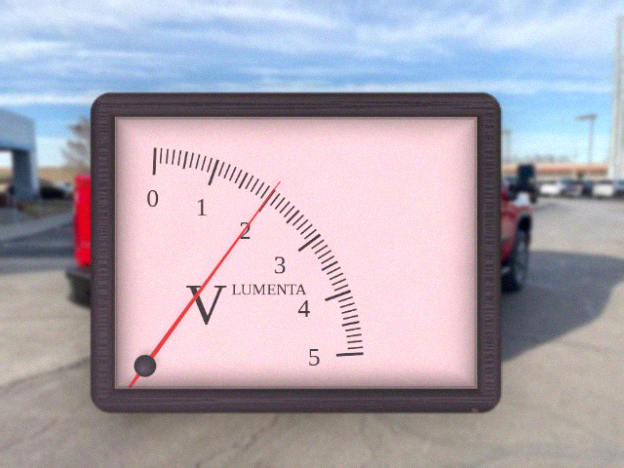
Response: {"value": 2, "unit": "V"}
